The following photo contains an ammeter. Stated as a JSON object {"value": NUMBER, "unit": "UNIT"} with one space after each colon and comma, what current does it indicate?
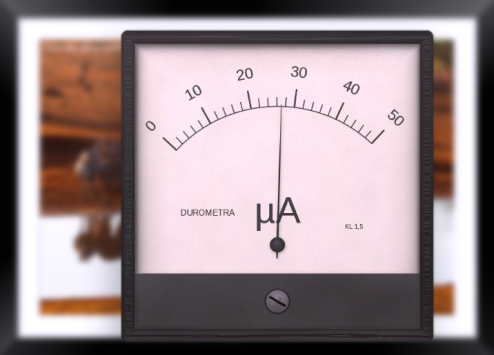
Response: {"value": 27, "unit": "µA"}
